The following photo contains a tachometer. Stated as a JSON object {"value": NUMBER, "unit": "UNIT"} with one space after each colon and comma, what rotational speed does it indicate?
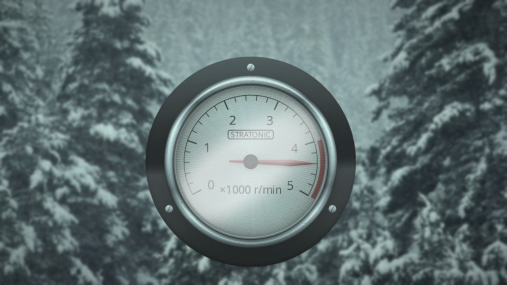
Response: {"value": 4400, "unit": "rpm"}
